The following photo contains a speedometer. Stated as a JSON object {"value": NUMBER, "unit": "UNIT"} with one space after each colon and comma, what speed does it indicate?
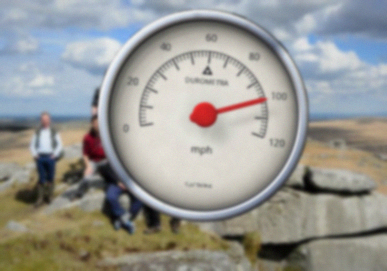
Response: {"value": 100, "unit": "mph"}
